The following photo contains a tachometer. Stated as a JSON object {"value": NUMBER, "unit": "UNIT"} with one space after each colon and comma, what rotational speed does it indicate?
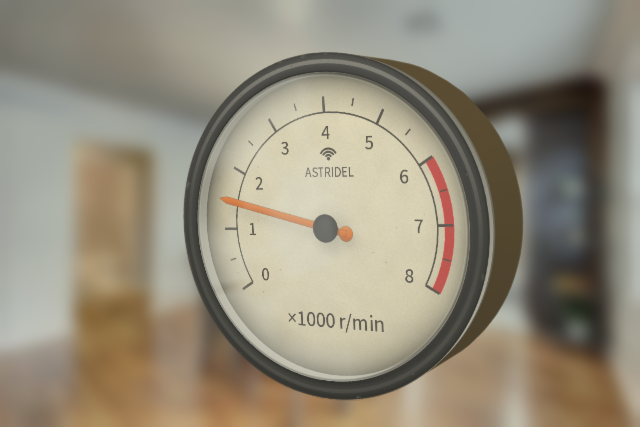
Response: {"value": 1500, "unit": "rpm"}
